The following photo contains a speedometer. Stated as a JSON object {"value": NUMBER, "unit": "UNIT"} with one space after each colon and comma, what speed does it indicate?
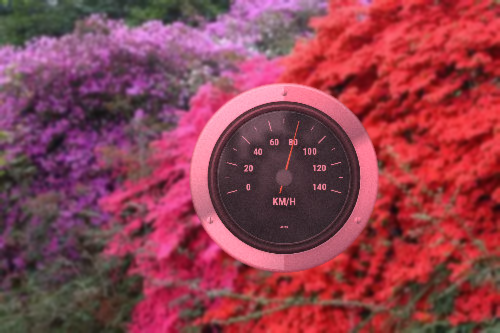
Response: {"value": 80, "unit": "km/h"}
